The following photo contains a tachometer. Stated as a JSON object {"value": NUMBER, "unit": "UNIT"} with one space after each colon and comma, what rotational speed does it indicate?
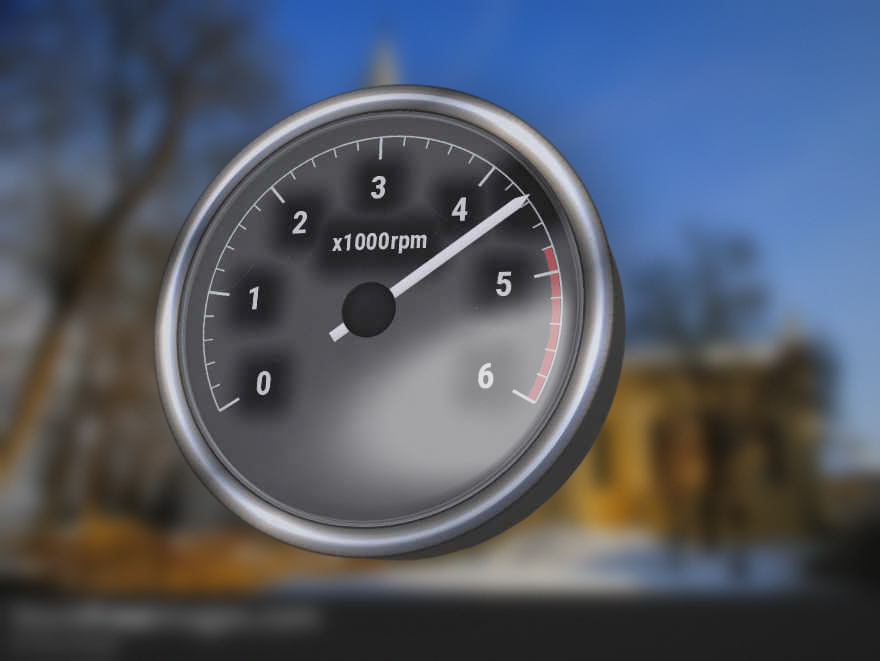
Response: {"value": 4400, "unit": "rpm"}
